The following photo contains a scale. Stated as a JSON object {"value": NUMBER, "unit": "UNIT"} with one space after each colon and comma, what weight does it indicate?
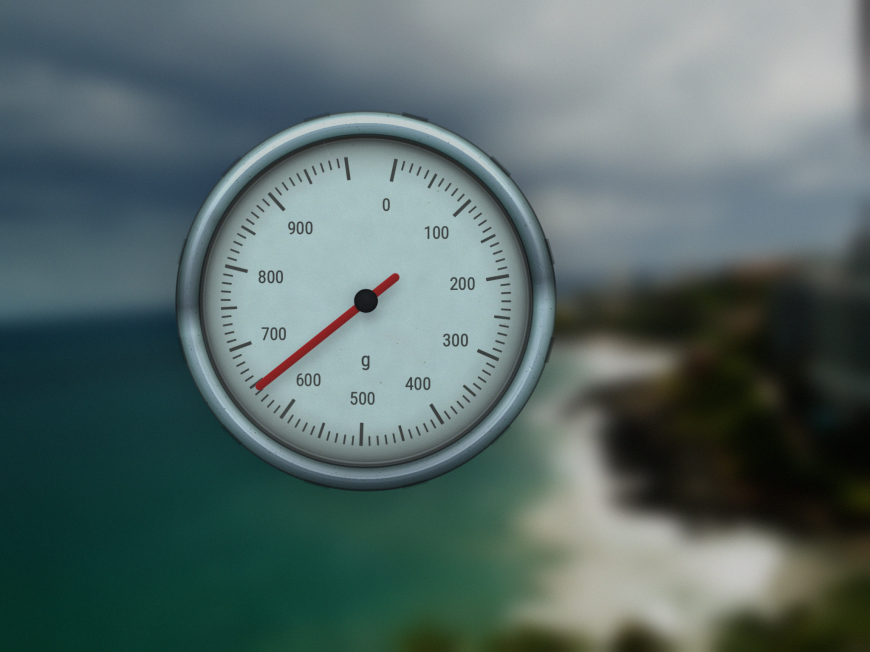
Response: {"value": 645, "unit": "g"}
